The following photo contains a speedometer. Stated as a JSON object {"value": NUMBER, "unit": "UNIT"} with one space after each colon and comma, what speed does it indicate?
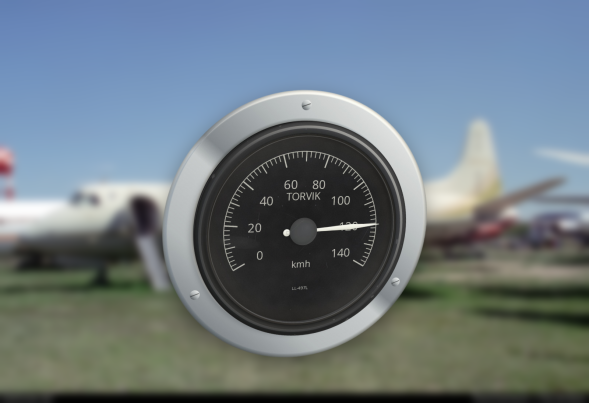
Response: {"value": 120, "unit": "km/h"}
